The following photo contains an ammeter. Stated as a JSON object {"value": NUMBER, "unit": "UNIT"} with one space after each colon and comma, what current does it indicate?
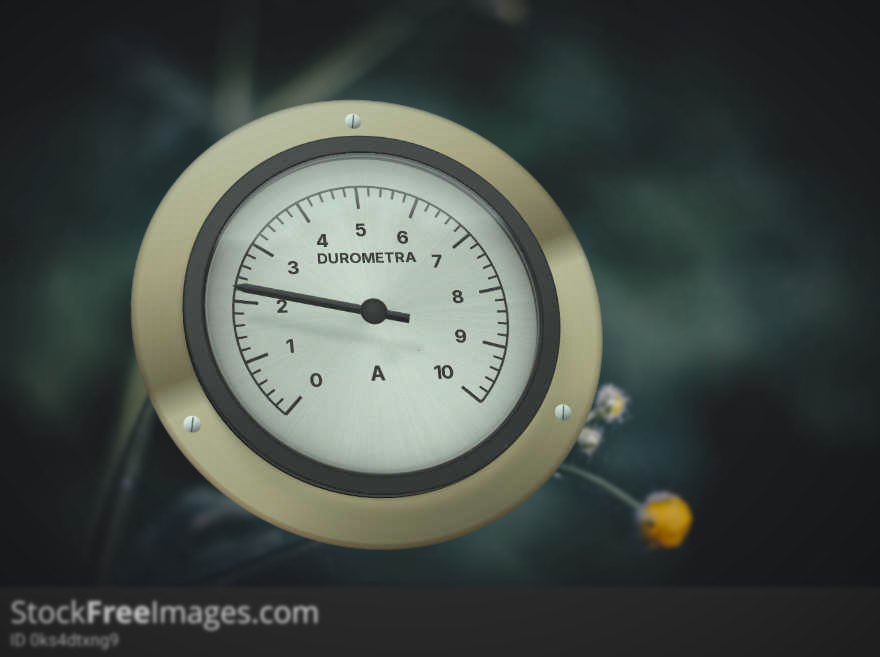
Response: {"value": 2.2, "unit": "A"}
